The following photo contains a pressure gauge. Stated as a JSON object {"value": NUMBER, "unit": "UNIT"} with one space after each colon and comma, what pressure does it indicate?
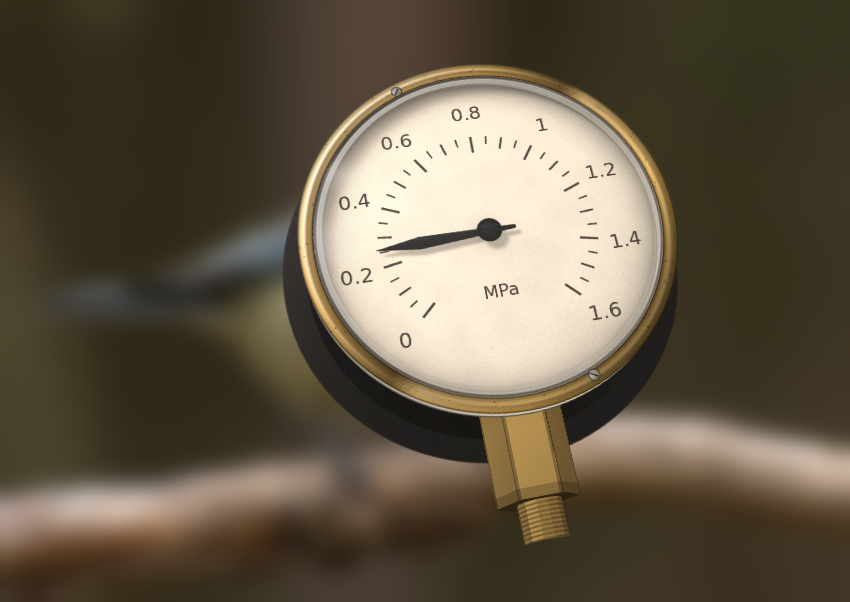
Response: {"value": 0.25, "unit": "MPa"}
